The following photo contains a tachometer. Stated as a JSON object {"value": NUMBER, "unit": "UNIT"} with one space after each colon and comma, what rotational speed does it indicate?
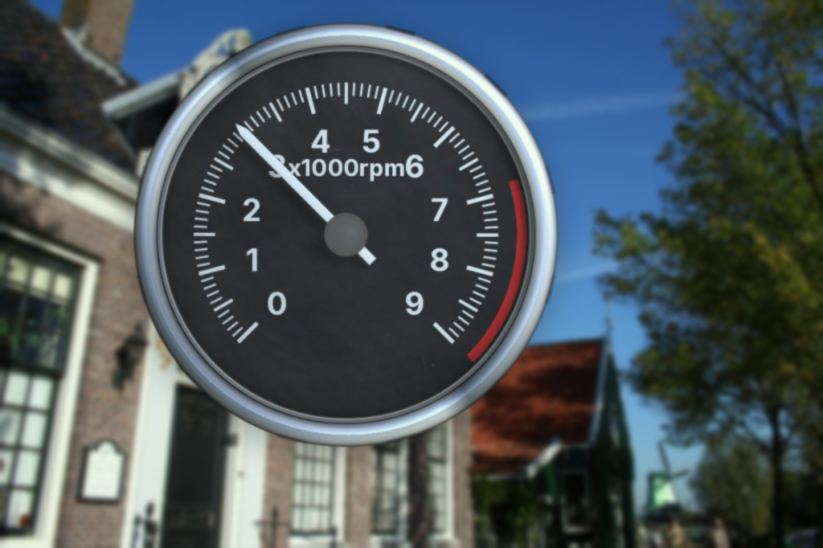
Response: {"value": 3000, "unit": "rpm"}
